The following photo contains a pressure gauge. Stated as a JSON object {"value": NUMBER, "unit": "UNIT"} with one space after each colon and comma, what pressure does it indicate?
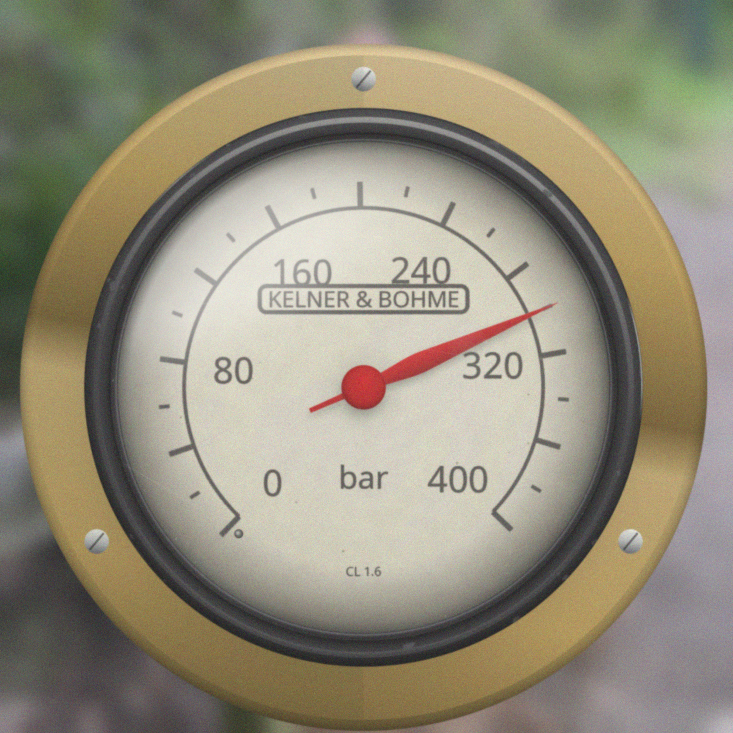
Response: {"value": 300, "unit": "bar"}
